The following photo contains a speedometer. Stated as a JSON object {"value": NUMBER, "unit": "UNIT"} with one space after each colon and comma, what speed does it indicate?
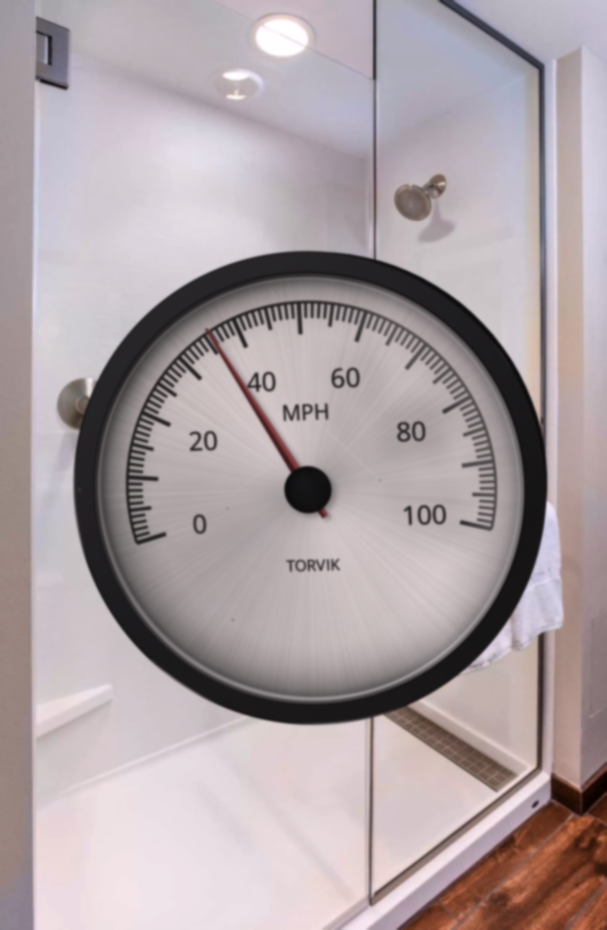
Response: {"value": 36, "unit": "mph"}
